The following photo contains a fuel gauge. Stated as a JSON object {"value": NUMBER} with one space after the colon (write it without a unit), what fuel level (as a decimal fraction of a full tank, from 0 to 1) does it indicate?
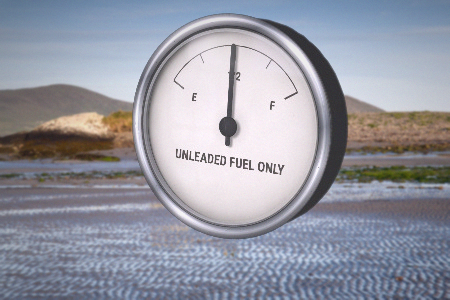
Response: {"value": 0.5}
